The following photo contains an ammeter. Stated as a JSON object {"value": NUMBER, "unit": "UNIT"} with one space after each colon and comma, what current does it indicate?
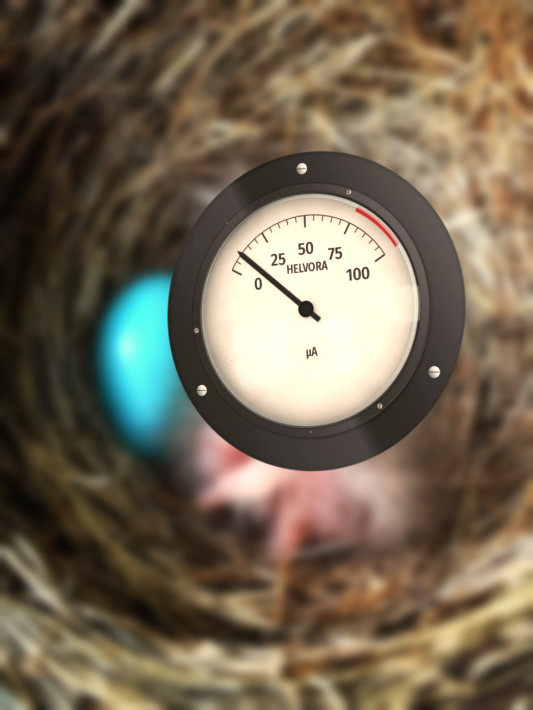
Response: {"value": 10, "unit": "µA"}
